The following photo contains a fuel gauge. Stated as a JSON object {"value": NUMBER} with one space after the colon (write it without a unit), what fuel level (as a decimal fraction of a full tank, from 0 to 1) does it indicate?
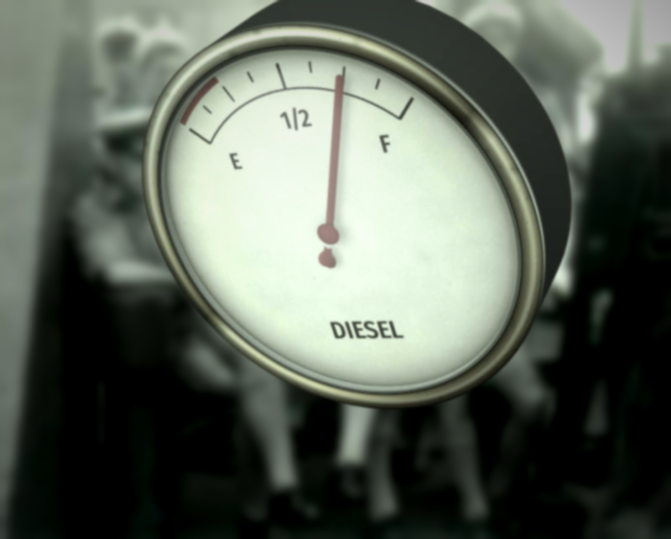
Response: {"value": 0.75}
